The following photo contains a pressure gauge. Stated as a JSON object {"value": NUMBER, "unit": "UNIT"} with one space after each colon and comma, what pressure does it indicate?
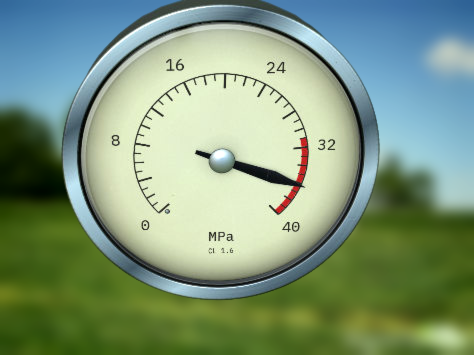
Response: {"value": 36, "unit": "MPa"}
